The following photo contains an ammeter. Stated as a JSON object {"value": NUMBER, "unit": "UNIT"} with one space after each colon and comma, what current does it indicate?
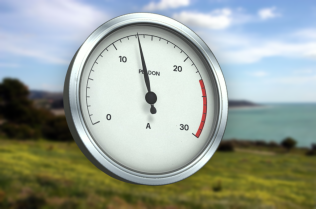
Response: {"value": 13, "unit": "A"}
